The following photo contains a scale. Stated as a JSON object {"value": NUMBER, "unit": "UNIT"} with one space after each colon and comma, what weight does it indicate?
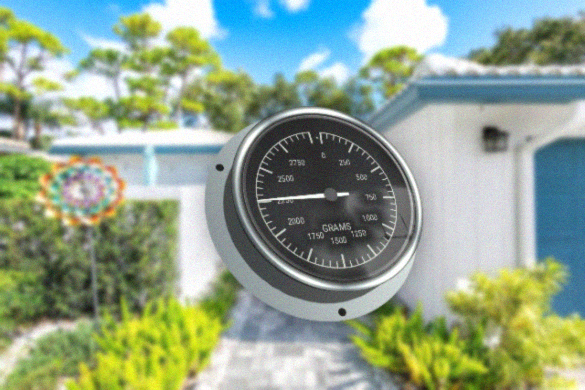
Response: {"value": 2250, "unit": "g"}
